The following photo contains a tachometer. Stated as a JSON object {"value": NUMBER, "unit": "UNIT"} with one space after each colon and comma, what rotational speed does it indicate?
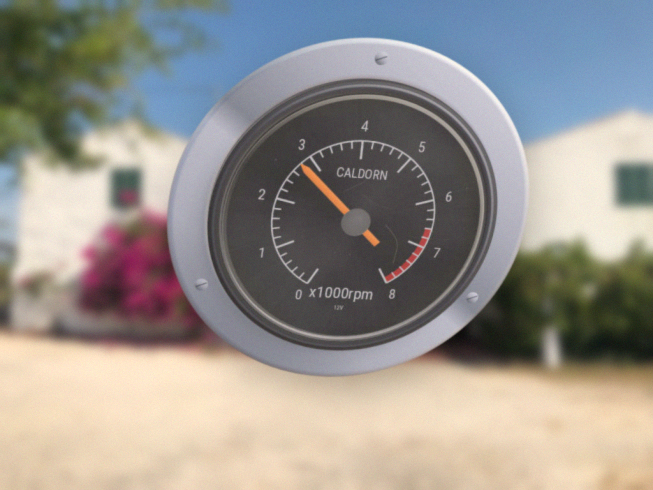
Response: {"value": 2800, "unit": "rpm"}
